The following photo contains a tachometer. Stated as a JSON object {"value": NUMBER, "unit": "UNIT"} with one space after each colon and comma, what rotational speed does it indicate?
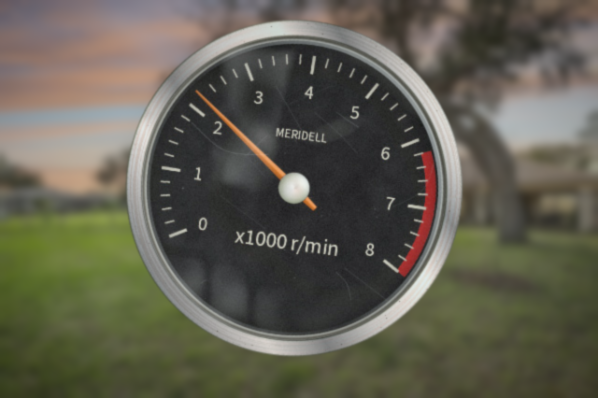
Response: {"value": 2200, "unit": "rpm"}
